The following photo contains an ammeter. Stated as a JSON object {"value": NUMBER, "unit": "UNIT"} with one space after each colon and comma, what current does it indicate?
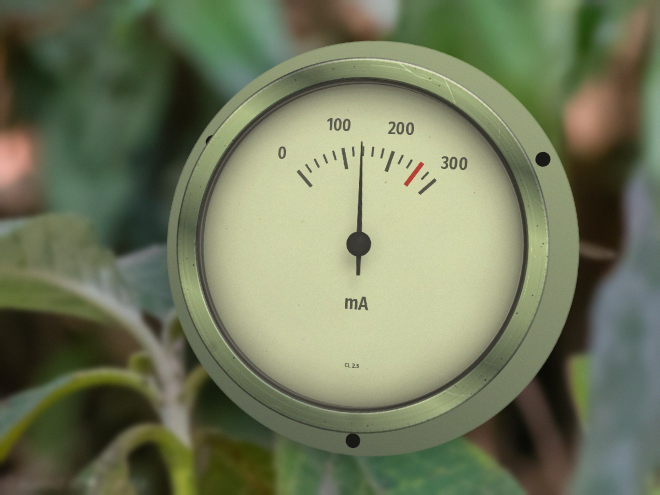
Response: {"value": 140, "unit": "mA"}
